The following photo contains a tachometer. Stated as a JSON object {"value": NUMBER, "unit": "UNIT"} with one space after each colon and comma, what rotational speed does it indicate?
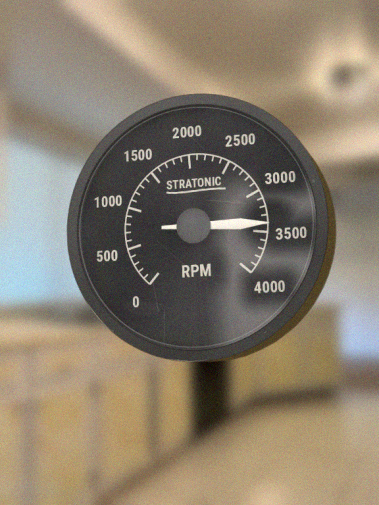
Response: {"value": 3400, "unit": "rpm"}
